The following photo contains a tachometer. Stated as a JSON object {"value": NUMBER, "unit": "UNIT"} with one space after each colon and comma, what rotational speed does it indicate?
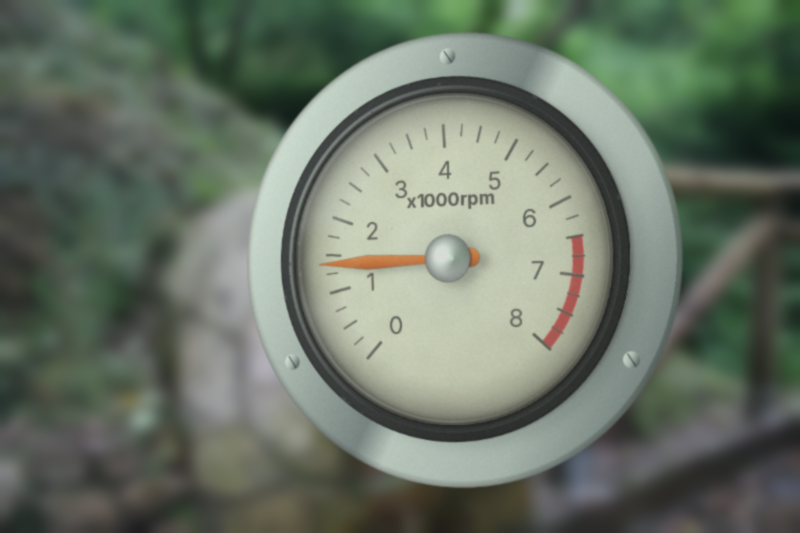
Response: {"value": 1375, "unit": "rpm"}
